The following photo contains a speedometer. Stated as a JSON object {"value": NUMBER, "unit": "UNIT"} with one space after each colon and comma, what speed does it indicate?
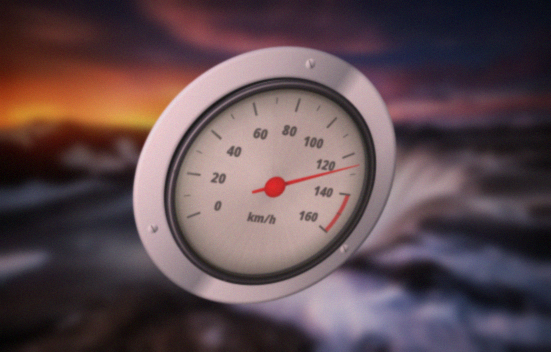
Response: {"value": 125, "unit": "km/h"}
